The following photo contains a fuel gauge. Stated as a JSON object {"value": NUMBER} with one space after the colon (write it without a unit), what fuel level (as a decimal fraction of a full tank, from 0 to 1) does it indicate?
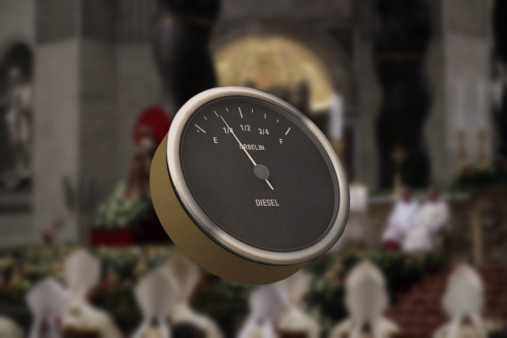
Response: {"value": 0.25}
